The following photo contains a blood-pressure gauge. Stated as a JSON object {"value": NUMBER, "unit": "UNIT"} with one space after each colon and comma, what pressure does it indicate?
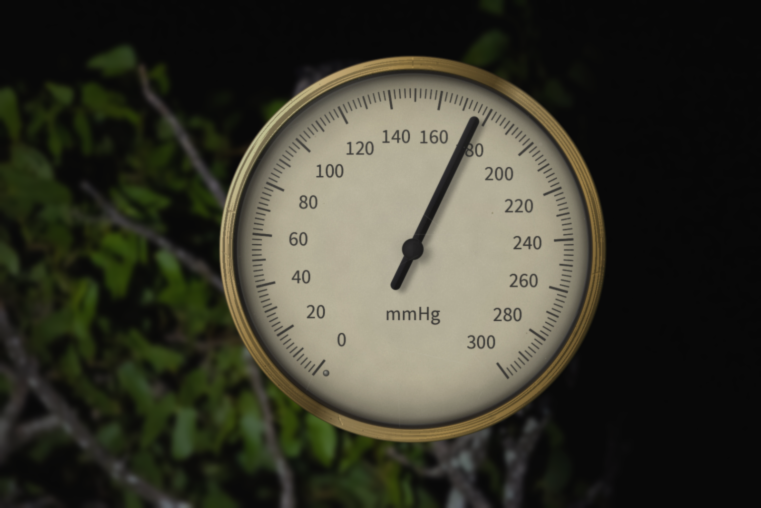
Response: {"value": 176, "unit": "mmHg"}
